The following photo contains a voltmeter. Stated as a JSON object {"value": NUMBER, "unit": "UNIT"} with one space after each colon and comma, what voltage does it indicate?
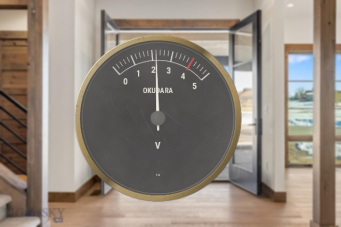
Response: {"value": 2.2, "unit": "V"}
